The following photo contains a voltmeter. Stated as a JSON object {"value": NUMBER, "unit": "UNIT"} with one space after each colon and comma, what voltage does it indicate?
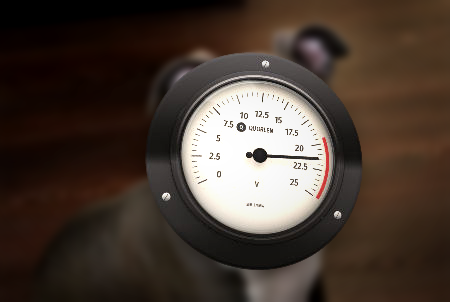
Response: {"value": 21.5, "unit": "V"}
